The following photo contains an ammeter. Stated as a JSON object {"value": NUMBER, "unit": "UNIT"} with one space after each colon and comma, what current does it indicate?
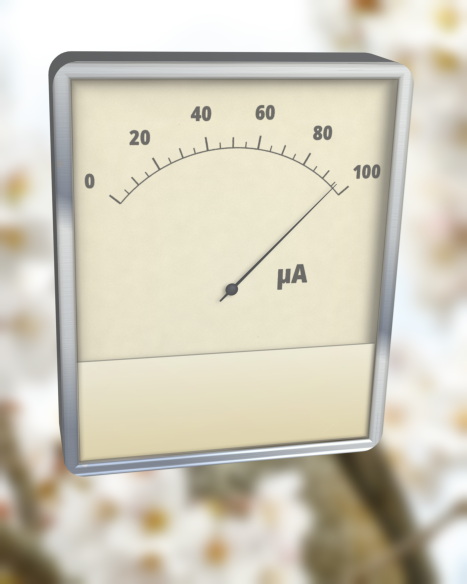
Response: {"value": 95, "unit": "µA"}
